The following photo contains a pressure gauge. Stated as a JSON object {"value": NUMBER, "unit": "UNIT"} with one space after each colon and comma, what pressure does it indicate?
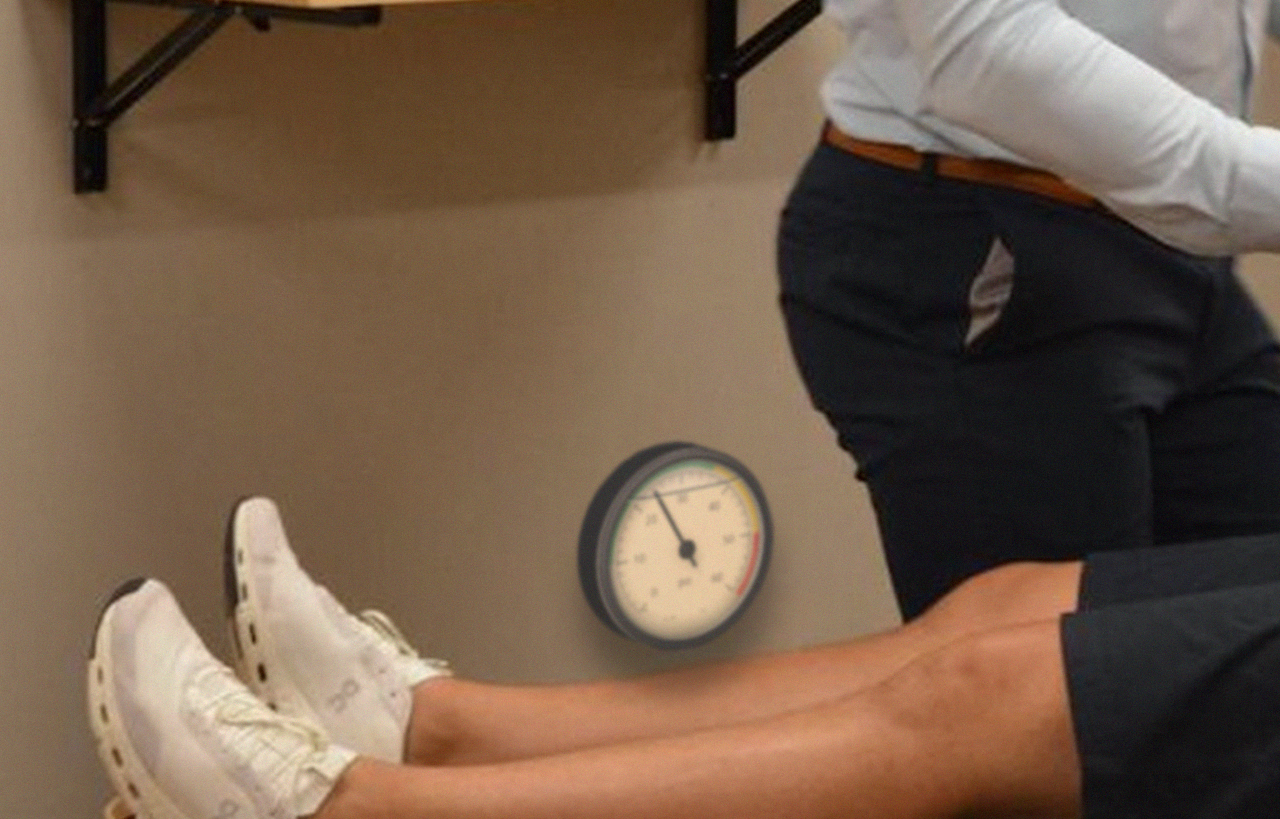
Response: {"value": 24, "unit": "psi"}
